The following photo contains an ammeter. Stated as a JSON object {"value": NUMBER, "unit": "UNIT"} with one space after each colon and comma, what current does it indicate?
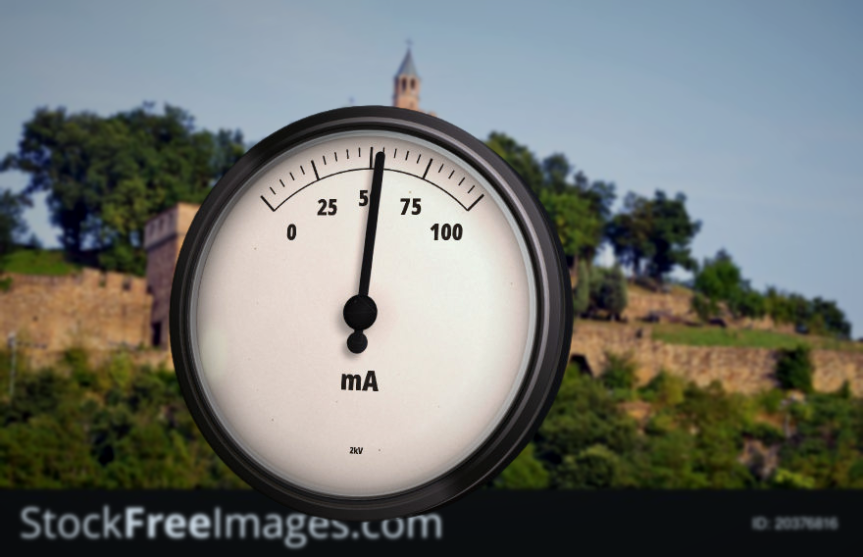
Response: {"value": 55, "unit": "mA"}
